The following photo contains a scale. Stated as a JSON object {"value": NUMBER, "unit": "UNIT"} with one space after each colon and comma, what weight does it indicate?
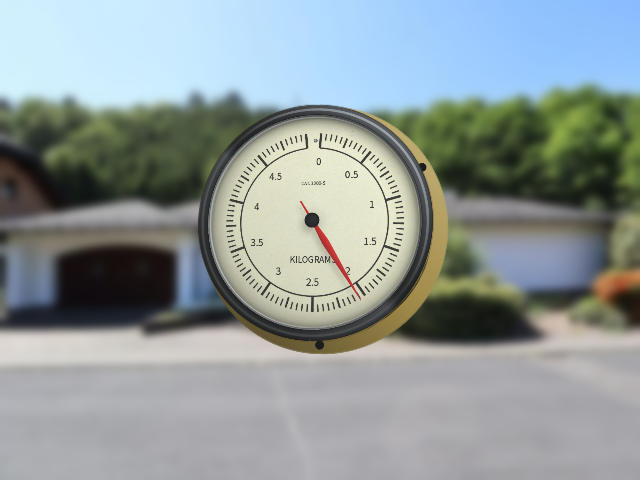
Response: {"value": 2.05, "unit": "kg"}
